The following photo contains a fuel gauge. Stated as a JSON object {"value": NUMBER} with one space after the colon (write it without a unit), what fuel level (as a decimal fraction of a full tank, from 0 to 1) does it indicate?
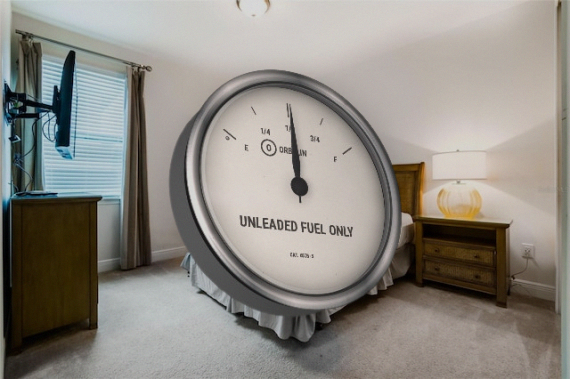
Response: {"value": 0.5}
